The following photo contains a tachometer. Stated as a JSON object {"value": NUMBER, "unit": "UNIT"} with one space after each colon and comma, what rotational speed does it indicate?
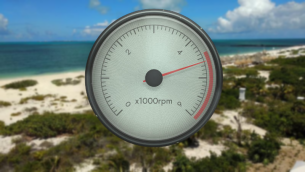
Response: {"value": 4600, "unit": "rpm"}
